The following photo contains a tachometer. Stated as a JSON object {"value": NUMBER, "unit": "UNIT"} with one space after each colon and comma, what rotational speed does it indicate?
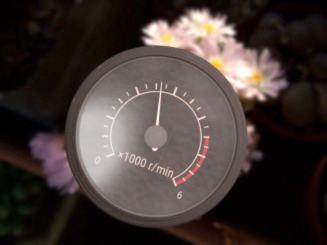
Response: {"value": 2625, "unit": "rpm"}
